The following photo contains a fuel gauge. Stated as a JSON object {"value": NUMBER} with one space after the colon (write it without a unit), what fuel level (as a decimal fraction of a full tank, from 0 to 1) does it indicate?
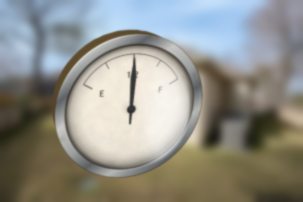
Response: {"value": 0.5}
